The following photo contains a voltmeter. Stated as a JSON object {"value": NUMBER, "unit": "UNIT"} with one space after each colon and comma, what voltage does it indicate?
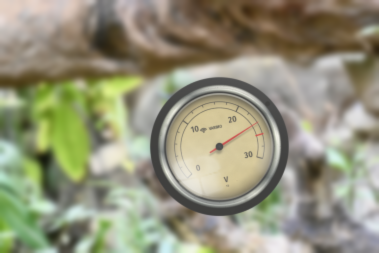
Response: {"value": 24, "unit": "V"}
